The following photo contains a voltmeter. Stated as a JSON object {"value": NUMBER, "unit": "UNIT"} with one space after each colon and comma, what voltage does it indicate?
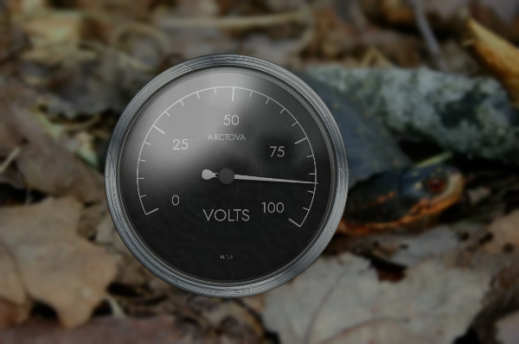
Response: {"value": 87.5, "unit": "V"}
